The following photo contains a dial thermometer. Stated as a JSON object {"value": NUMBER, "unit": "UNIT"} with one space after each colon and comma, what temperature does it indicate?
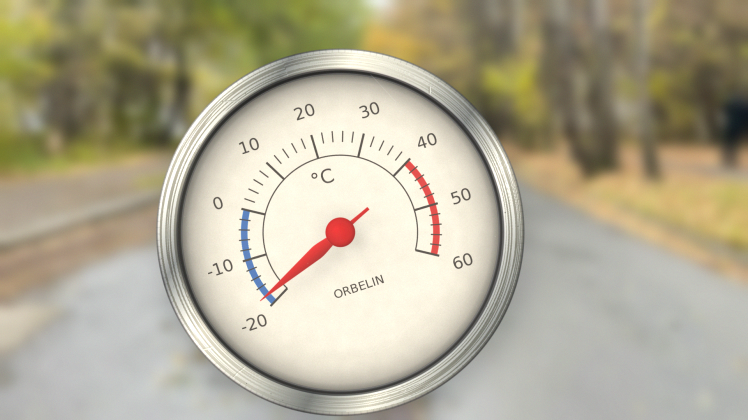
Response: {"value": -18, "unit": "°C"}
